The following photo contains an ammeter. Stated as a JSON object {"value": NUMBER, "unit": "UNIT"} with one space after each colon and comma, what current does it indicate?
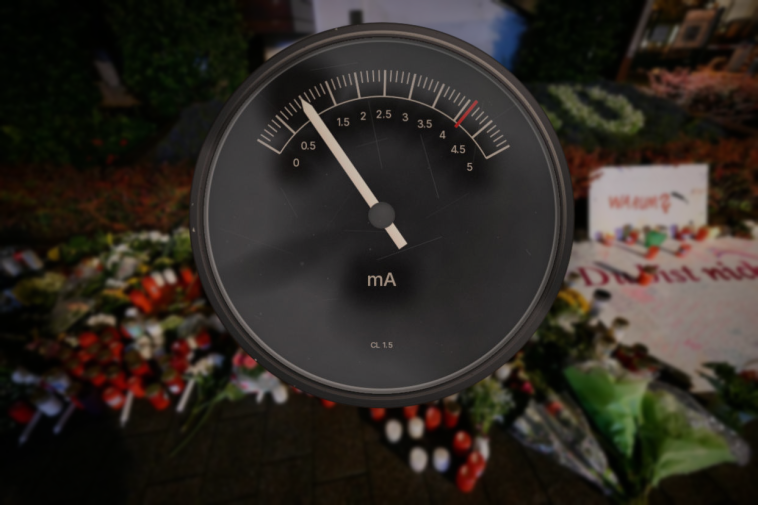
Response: {"value": 1, "unit": "mA"}
